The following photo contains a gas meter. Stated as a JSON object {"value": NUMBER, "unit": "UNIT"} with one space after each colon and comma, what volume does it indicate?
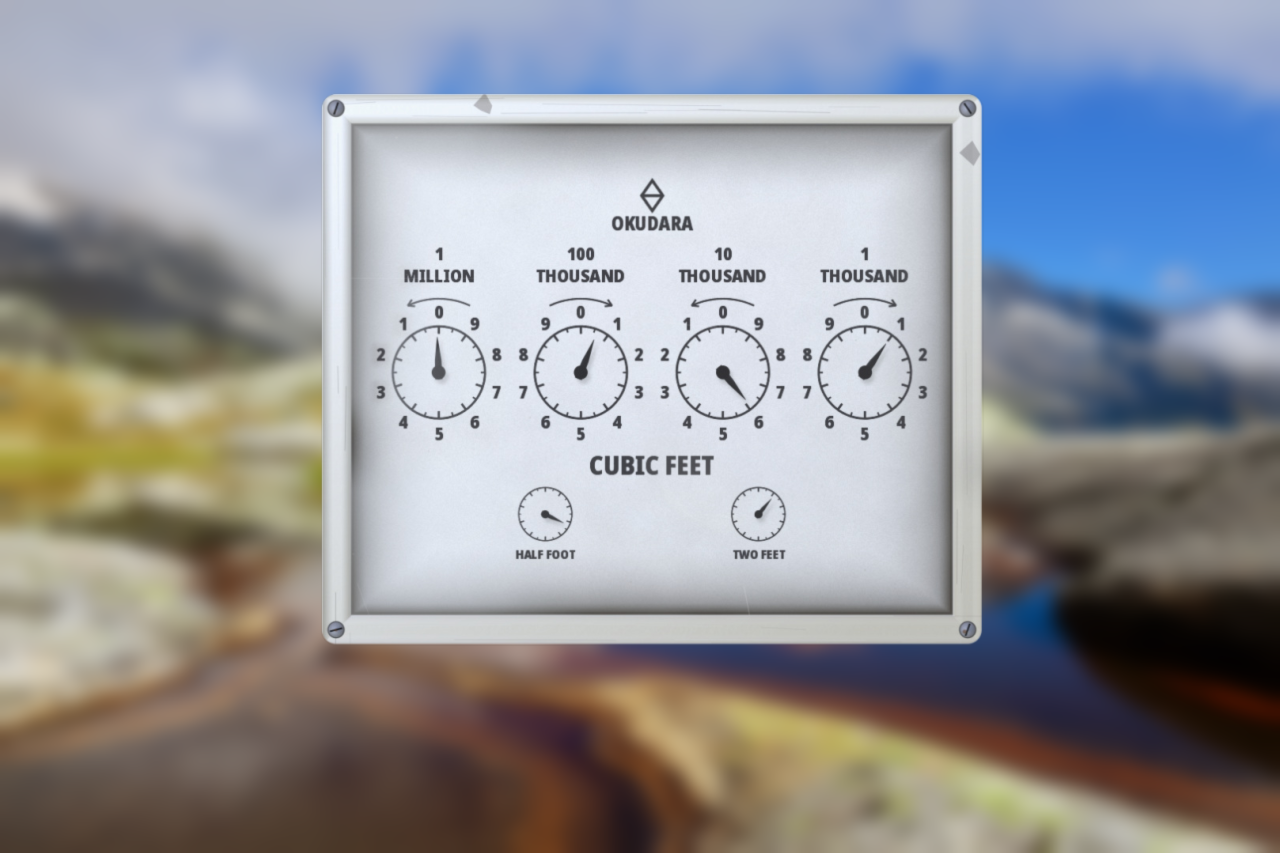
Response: {"value": 6100, "unit": "ft³"}
